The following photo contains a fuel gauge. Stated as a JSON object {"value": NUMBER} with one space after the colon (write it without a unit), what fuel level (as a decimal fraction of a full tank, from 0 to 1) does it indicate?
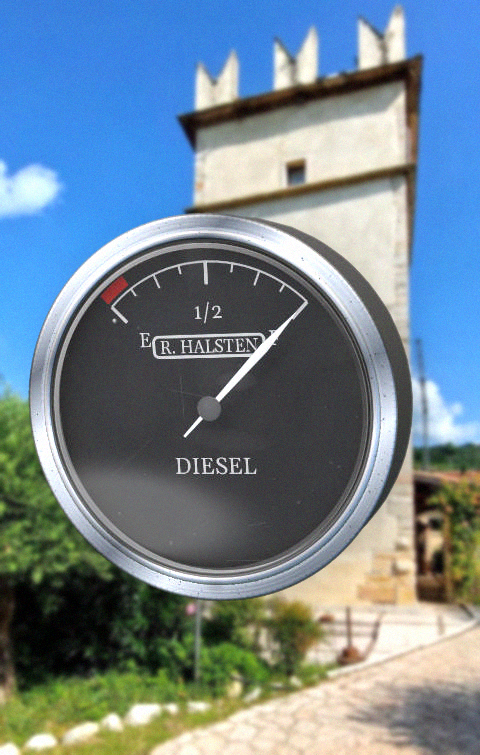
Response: {"value": 1}
